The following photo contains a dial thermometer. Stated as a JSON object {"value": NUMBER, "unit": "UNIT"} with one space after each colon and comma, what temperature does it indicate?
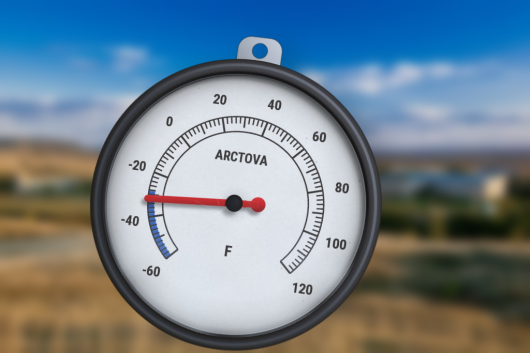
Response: {"value": -32, "unit": "°F"}
